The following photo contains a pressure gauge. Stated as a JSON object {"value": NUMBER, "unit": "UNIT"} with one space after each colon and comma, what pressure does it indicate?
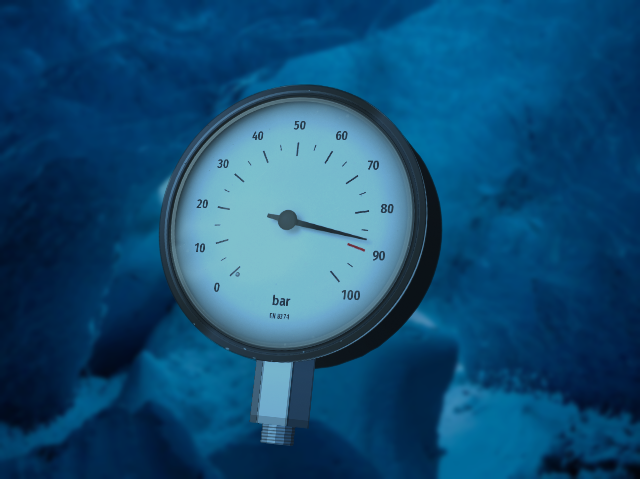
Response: {"value": 87.5, "unit": "bar"}
